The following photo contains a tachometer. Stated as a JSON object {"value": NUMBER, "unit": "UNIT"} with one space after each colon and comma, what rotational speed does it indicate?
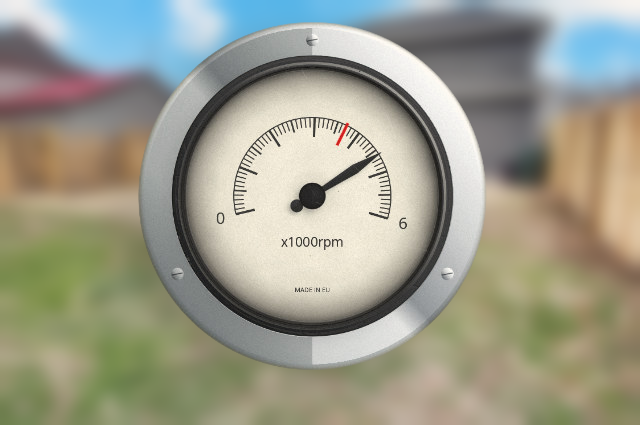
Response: {"value": 4600, "unit": "rpm"}
